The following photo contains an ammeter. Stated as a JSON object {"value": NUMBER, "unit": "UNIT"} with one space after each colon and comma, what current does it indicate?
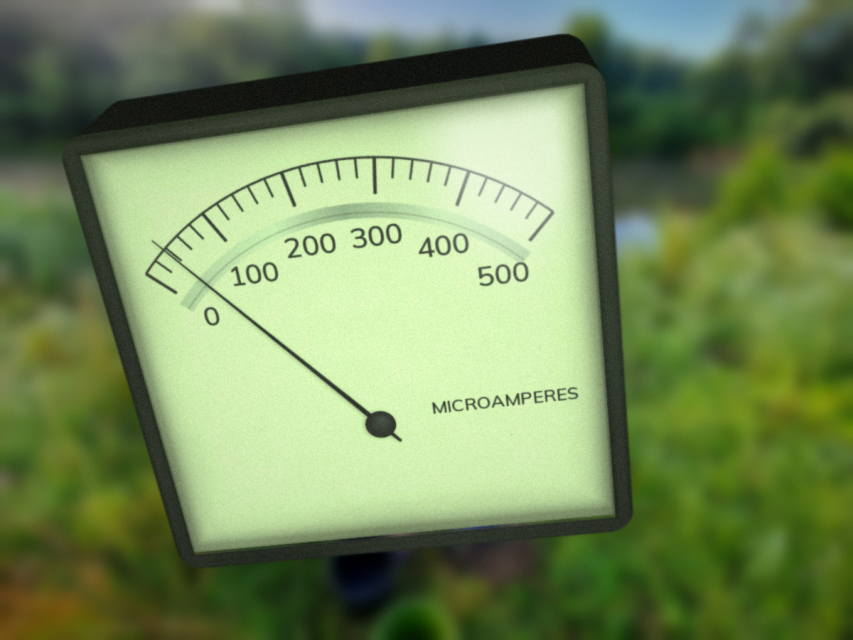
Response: {"value": 40, "unit": "µA"}
